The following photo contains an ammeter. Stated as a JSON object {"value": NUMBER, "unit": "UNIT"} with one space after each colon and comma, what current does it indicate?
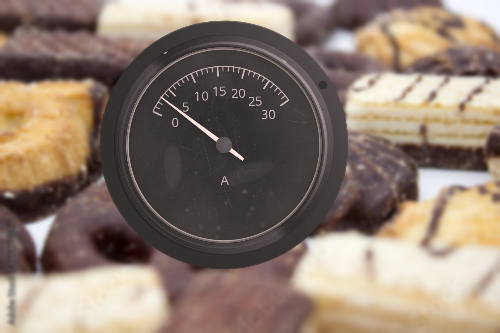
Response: {"value": 3, "unit": "A"}
